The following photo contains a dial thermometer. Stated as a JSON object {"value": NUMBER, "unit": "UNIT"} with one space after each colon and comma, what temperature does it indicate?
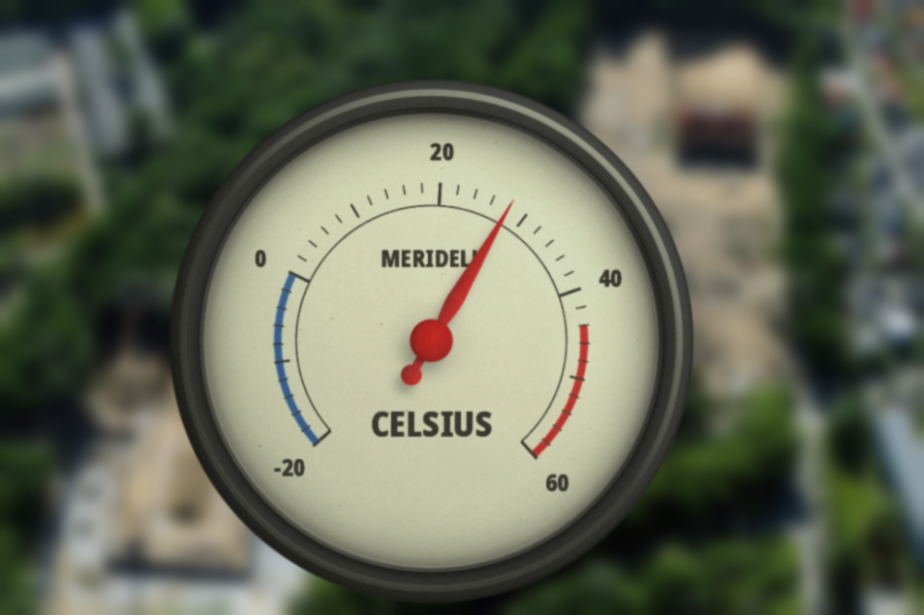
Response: {"value": 28, "unit": "°C"}
